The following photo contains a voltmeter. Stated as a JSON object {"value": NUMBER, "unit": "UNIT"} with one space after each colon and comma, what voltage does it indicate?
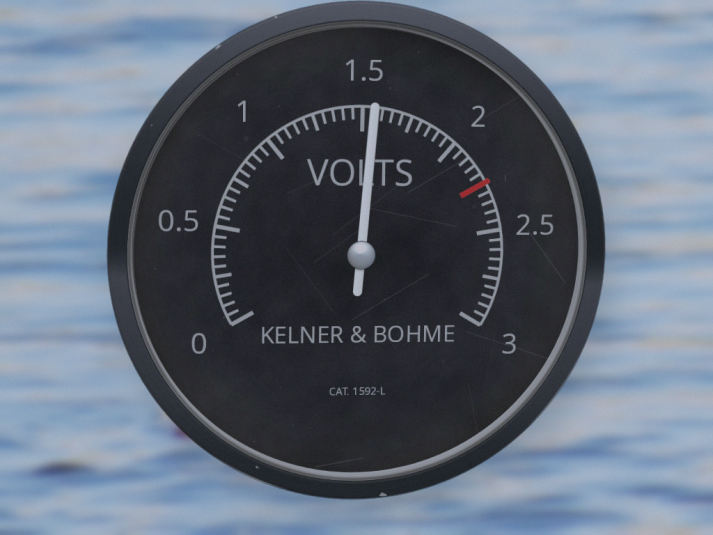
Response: {"value": 1.55, "unit": "V"}
